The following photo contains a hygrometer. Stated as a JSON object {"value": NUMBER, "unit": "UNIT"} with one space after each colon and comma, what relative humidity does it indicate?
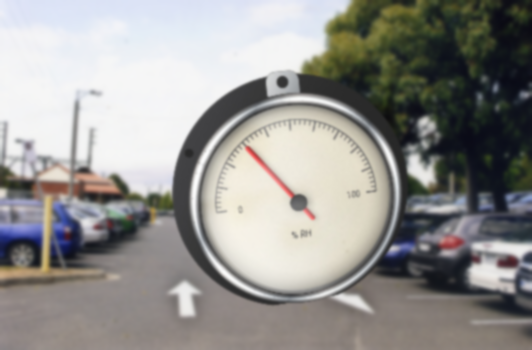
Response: {"value": 30, "unit": "%"}
